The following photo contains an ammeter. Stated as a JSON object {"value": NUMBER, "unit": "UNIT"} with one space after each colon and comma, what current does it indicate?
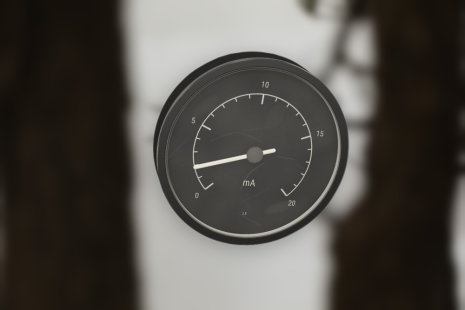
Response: {"value": 2, "unit": "mA"}
